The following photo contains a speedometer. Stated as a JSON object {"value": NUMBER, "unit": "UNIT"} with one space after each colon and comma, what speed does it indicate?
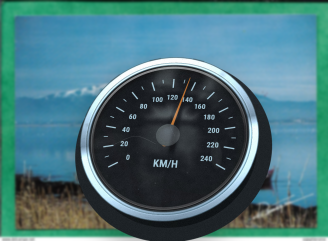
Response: {"value": 135, "unit": "km/h"}
